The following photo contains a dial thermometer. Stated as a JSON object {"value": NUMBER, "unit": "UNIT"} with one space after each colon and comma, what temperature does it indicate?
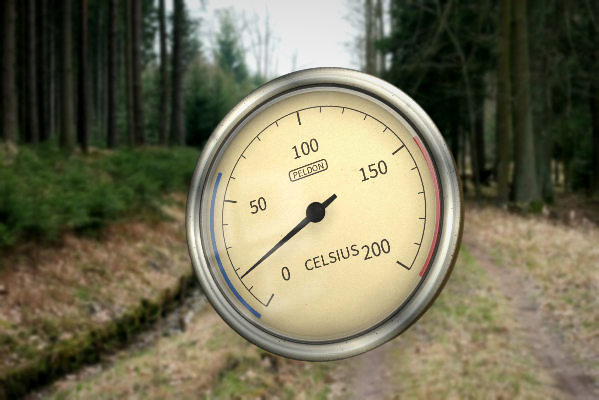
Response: {"value": 15, "unit": "°C"}
